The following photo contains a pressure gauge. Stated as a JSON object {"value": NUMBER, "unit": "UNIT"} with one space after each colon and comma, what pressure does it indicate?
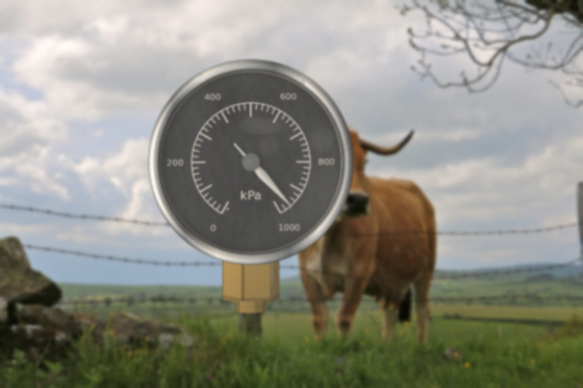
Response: {"value": 960, "unit": "kPa"}
